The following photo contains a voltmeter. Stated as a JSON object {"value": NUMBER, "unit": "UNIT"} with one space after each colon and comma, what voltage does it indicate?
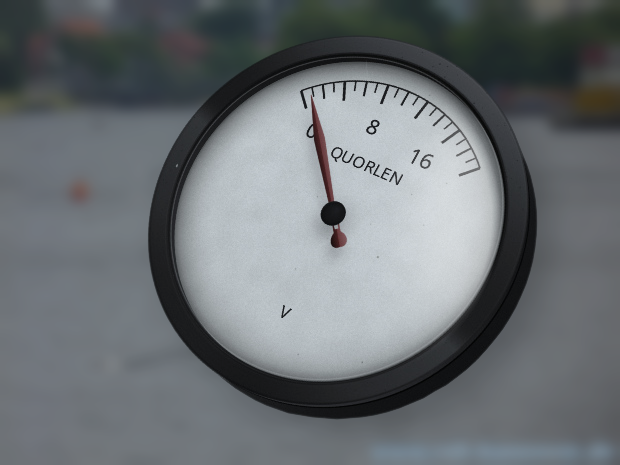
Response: {"value": 1, "unit": "V"}
